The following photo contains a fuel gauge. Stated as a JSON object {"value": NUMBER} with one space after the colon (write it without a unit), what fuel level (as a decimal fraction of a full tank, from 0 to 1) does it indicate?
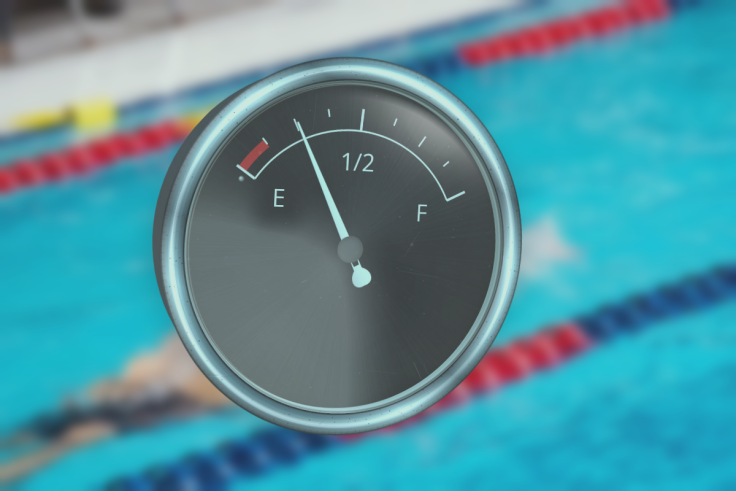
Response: {"value": 0.25}
